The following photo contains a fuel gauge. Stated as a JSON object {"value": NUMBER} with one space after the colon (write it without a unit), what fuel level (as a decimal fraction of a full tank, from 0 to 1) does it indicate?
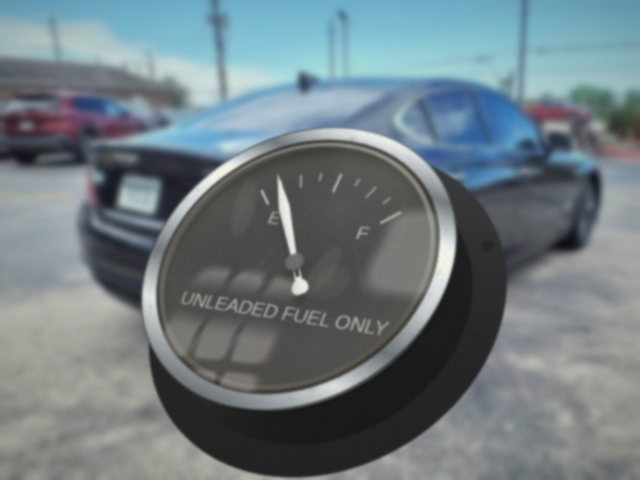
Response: {"value": 0.125}
